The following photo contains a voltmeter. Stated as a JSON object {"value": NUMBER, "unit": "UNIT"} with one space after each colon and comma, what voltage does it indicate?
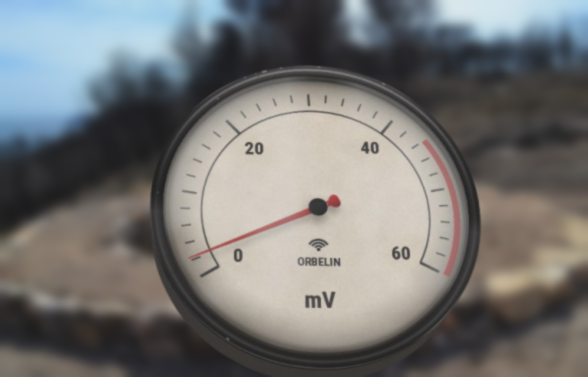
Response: {"value": 2, "unit": "mV"}
